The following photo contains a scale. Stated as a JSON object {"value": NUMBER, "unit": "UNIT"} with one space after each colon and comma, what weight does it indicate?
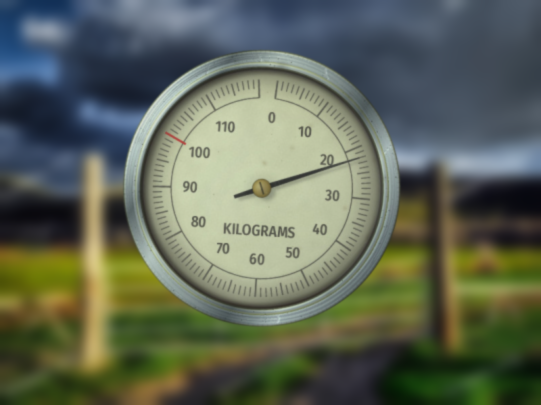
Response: {"value": 22, "unit": "kg"}
